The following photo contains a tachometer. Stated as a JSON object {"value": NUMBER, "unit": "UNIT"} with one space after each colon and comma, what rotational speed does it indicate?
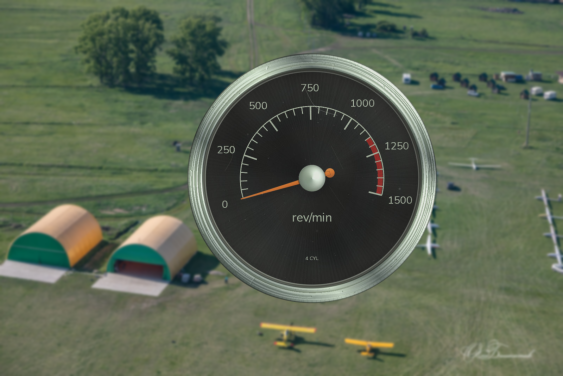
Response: {"value": 0, "unit": "rpm"}
